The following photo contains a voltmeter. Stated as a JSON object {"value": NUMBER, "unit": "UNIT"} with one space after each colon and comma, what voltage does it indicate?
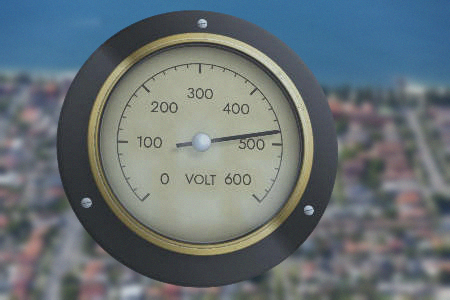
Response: {"value": 480, "unit": "V"}
